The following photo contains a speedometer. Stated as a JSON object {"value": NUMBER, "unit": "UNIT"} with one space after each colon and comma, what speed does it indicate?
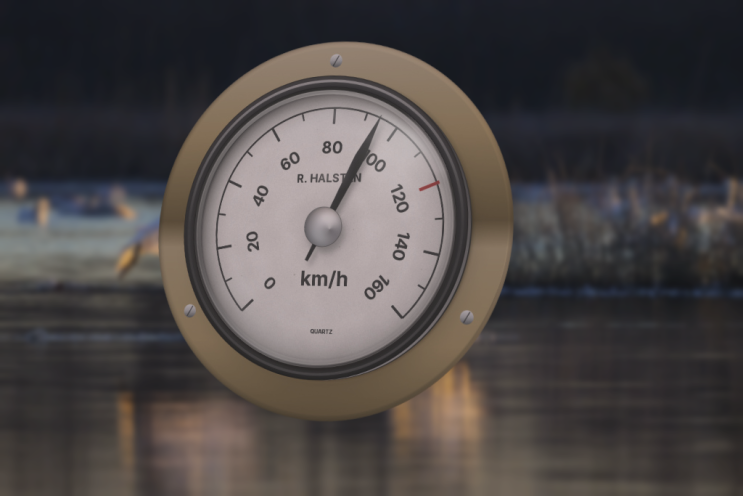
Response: {"value": 95, "unit": "km/h"}
